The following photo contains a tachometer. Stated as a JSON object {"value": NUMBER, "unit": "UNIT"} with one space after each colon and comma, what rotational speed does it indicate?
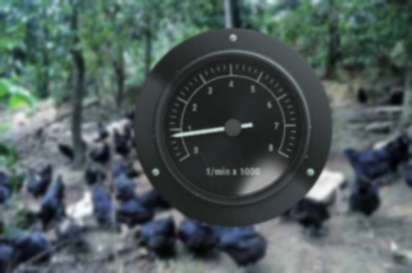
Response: {"value": 800, "unit": "rpm"}
